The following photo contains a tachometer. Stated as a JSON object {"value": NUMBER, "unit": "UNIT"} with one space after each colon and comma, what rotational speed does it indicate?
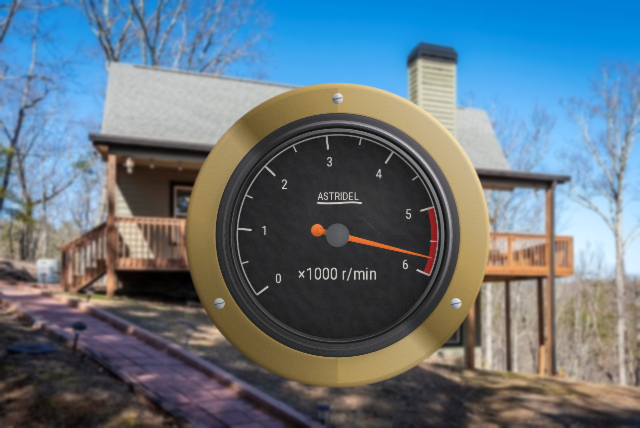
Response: {"value": 5750, "unit": "rpm"}
